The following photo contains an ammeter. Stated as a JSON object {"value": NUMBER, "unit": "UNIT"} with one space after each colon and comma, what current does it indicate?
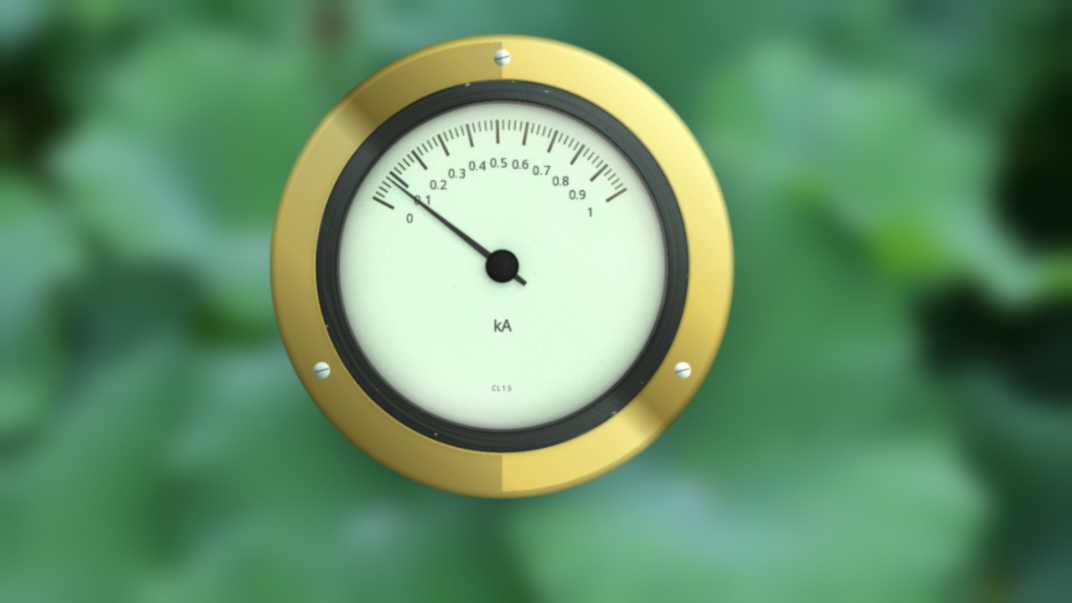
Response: {"value": 0.08, "unit": "kA"}
